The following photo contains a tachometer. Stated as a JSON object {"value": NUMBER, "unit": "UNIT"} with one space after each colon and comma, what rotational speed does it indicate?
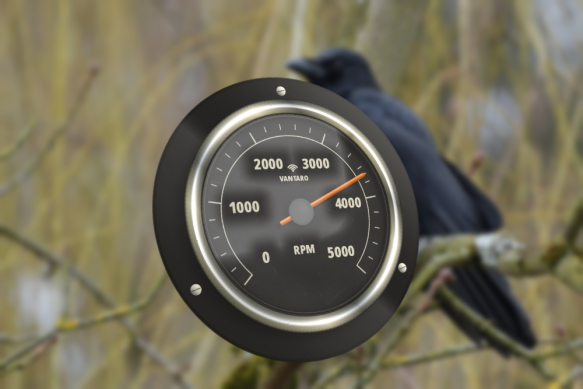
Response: {"value": 3700, "unit": "rpm"}
